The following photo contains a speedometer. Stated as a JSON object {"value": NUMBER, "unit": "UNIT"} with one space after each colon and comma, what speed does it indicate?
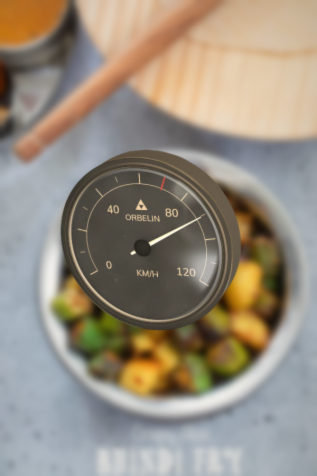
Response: {"value": 90, "unit": "km/h"}
